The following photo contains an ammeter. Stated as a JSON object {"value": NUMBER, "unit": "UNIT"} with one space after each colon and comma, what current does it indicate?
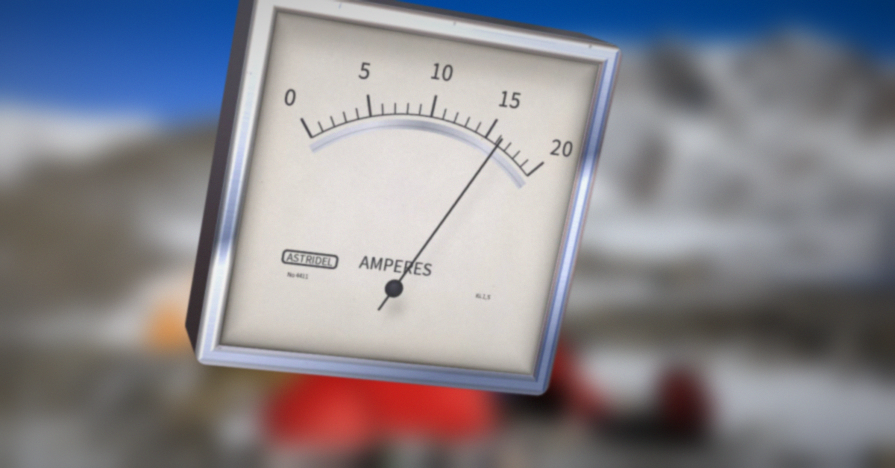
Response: {"value": 16, "unit": "A"}
